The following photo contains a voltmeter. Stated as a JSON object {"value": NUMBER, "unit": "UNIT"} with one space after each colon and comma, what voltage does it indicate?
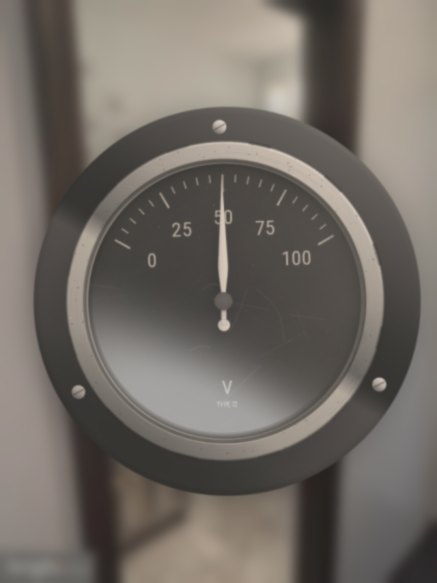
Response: {"value": 50, "unit": "V"}
